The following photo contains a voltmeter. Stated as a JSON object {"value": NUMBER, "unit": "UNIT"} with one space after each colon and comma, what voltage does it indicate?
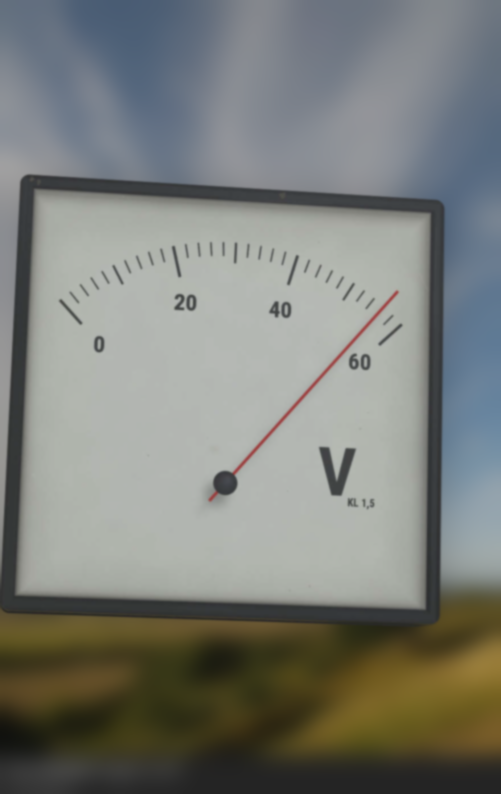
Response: {"value": 56, "unit": "V"}
